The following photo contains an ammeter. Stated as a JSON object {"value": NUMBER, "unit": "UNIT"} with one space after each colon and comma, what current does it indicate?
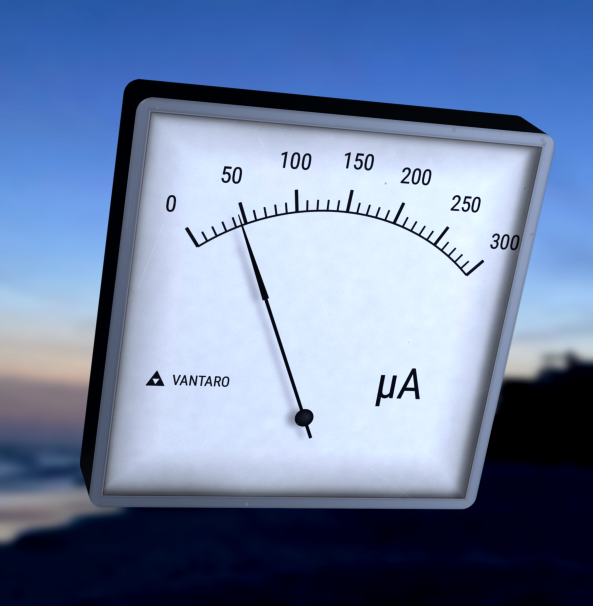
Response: {"value": 45, "unit": "µA"}
